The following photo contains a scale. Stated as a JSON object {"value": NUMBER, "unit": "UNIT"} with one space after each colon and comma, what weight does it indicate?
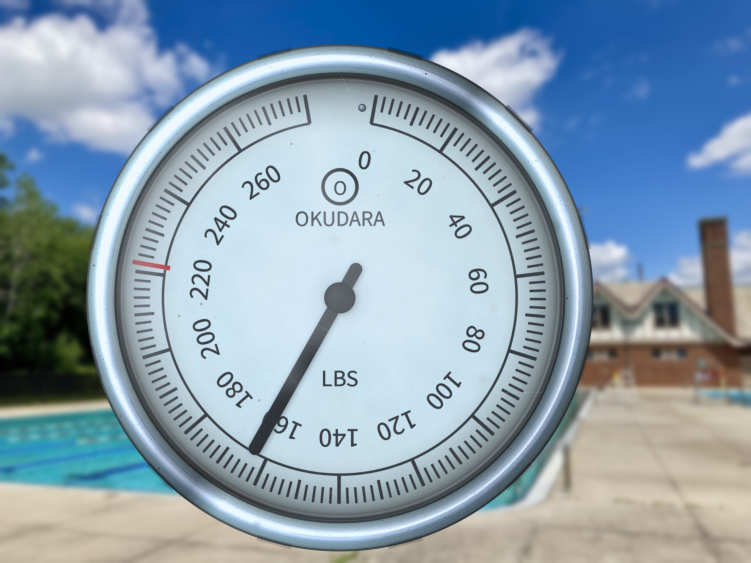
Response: {"value": 164, "unit": "lb"}
